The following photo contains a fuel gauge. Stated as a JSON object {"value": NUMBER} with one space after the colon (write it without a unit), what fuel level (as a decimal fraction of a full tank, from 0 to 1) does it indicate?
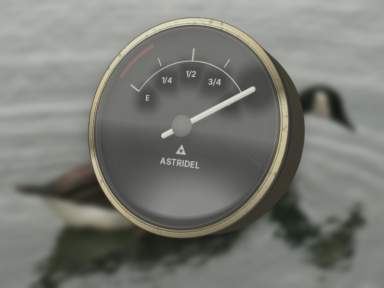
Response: {"value": 1}
